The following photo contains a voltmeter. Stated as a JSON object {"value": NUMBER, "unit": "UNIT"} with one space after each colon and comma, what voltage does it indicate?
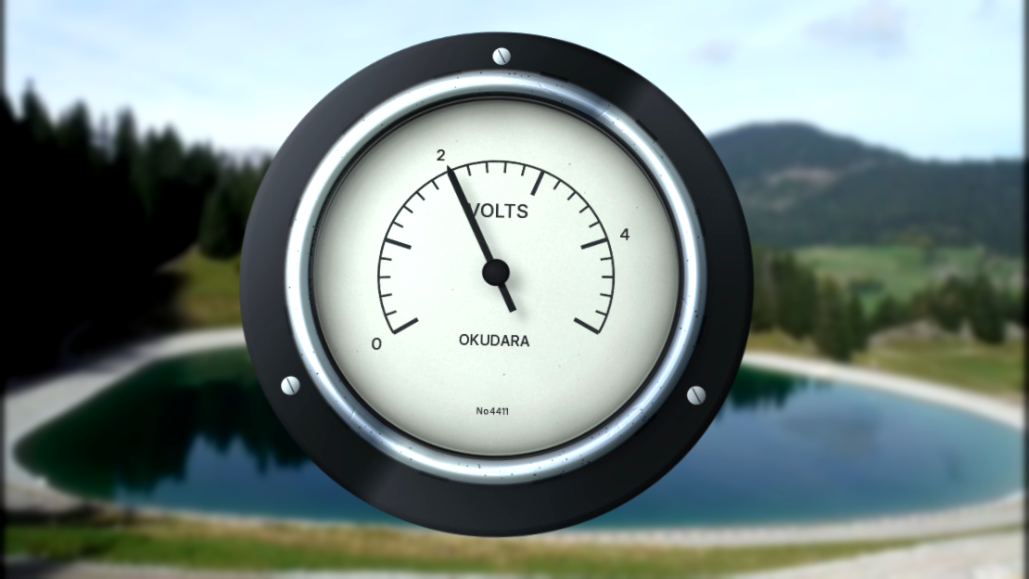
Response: {"value": 2, "unit": "V"}
